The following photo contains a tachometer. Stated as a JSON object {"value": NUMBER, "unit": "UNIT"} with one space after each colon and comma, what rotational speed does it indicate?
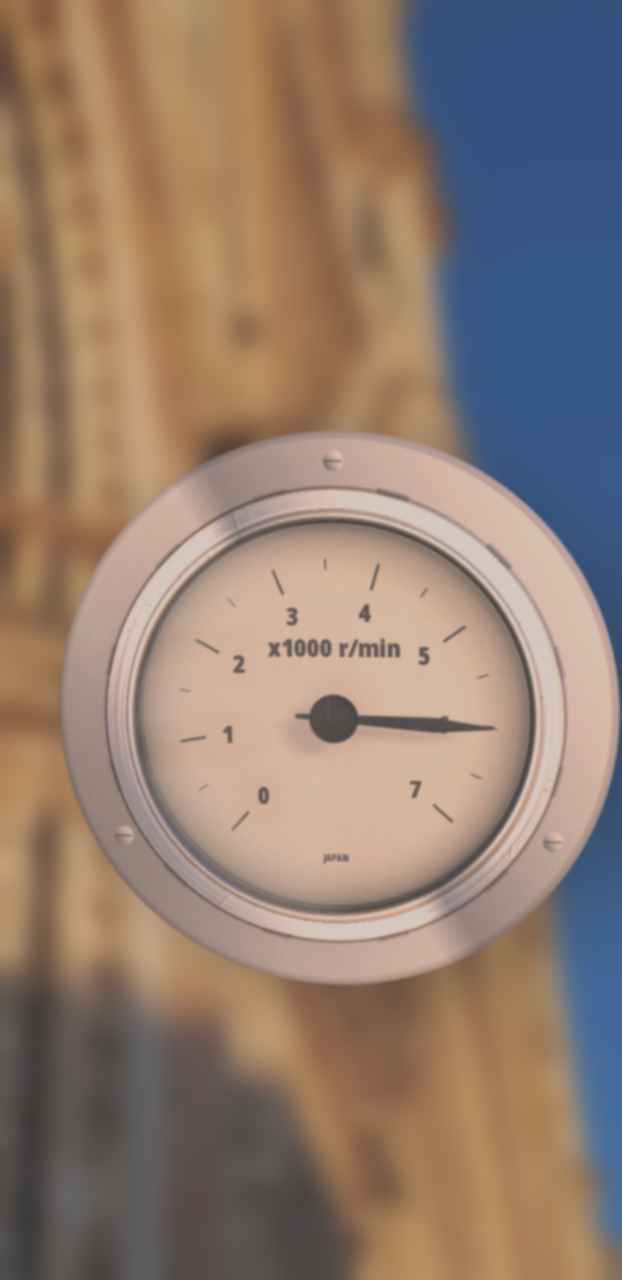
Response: {"value": 6000, "unit": "rpm"}
